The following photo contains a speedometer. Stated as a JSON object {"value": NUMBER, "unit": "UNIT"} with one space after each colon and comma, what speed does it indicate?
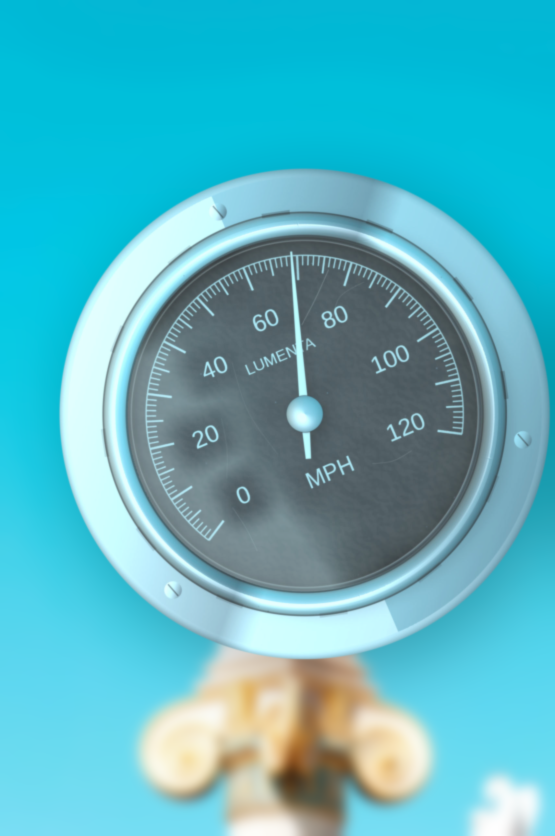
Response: {"value": 69, "unit": "mph"}
